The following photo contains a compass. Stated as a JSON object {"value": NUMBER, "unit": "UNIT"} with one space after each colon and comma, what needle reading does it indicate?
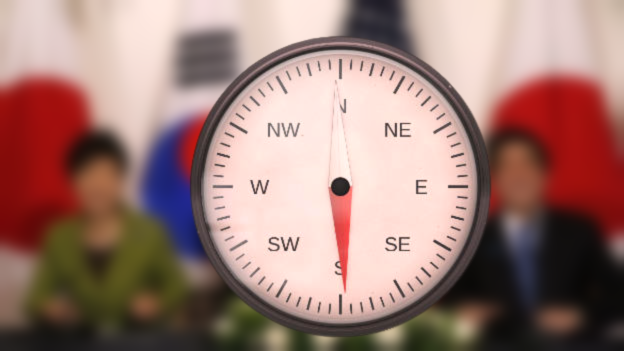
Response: {"value": 177.5, "unit": "°"}
